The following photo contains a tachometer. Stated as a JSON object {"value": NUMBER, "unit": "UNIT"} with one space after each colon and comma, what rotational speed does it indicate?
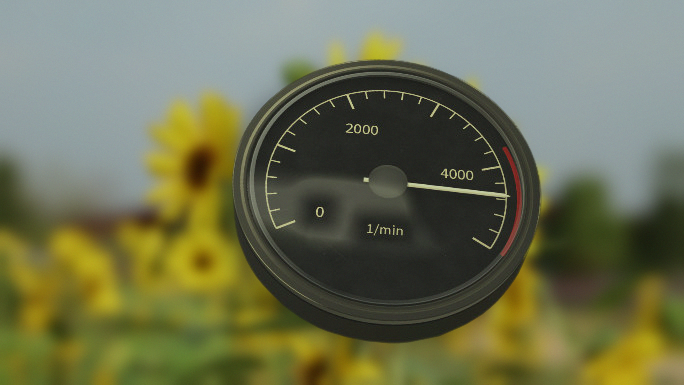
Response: {"value": 4400, "unit": "rpm"}
